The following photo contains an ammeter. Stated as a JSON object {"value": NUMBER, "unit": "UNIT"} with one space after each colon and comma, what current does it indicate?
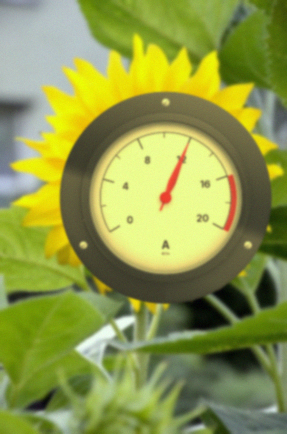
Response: {"value": 12, "unit": "A"}
